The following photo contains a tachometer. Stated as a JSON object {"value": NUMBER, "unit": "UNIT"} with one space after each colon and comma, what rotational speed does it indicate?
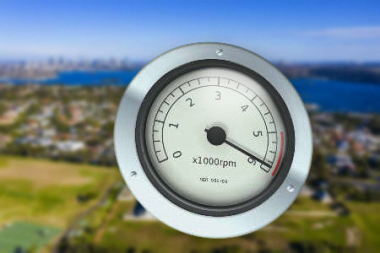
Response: {"value": 5875, "unit": "rpm"}
